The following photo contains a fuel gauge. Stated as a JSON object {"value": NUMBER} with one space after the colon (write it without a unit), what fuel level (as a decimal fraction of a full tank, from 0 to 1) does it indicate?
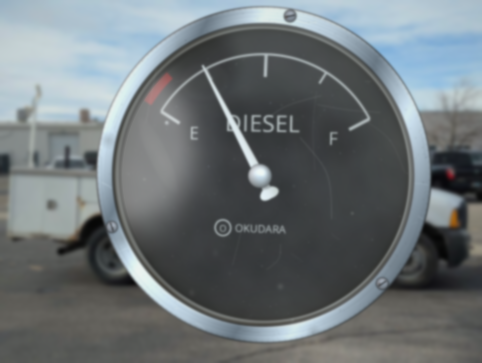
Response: {"value": 0.25}
